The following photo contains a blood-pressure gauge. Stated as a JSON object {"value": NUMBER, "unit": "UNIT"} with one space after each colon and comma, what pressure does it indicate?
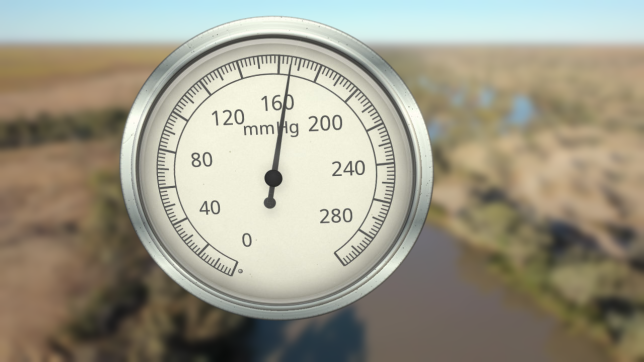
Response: {"value": 166, "unit": "mmHg"}
